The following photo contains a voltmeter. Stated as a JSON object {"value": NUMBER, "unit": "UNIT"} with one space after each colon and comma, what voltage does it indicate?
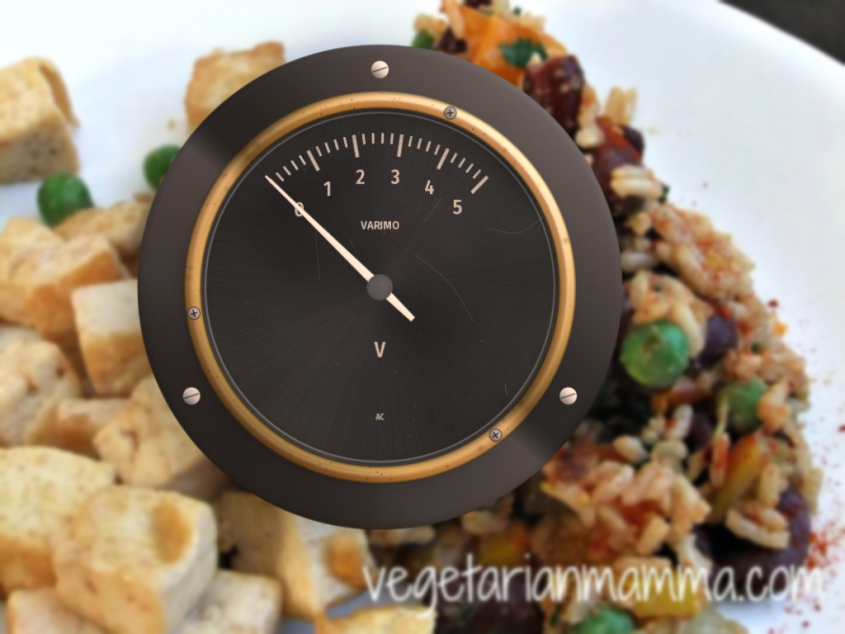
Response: {"value": 0, "unit": "V"}
